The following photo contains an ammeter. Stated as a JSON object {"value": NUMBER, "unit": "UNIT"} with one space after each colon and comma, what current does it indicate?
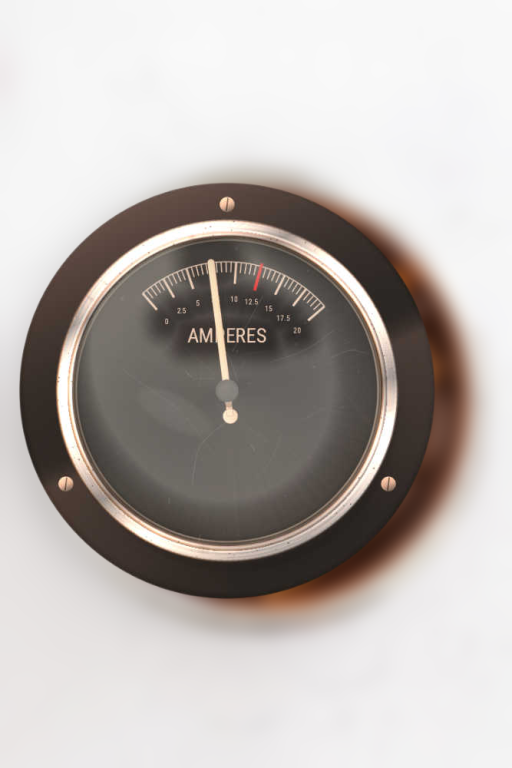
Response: {"value": 7.5, "unit": "A"}
